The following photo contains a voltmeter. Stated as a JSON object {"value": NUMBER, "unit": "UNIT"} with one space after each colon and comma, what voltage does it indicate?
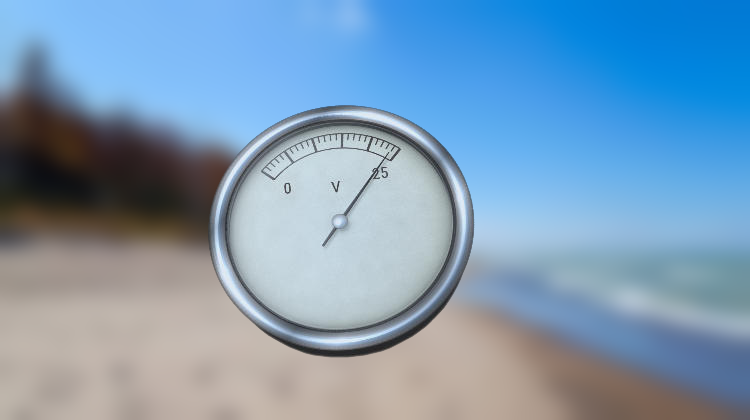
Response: {"value": 24, "unit": "V"}
